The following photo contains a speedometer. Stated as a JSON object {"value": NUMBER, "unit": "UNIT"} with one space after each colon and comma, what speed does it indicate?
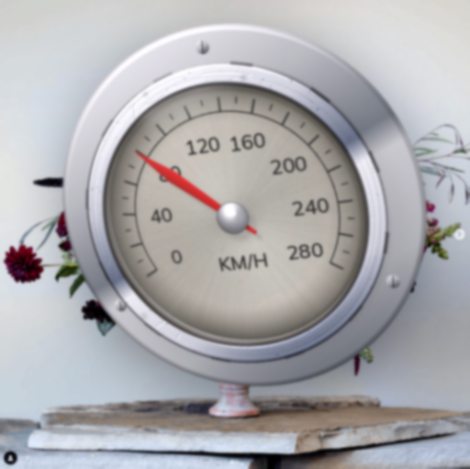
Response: {"value": 80, "unit": "km/h"}
